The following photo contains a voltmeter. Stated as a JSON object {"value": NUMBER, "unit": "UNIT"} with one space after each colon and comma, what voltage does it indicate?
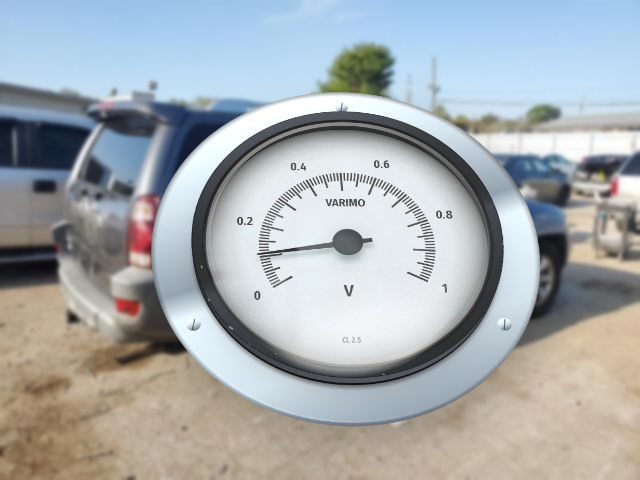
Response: {"value": 0.1, "unit": "V"}
